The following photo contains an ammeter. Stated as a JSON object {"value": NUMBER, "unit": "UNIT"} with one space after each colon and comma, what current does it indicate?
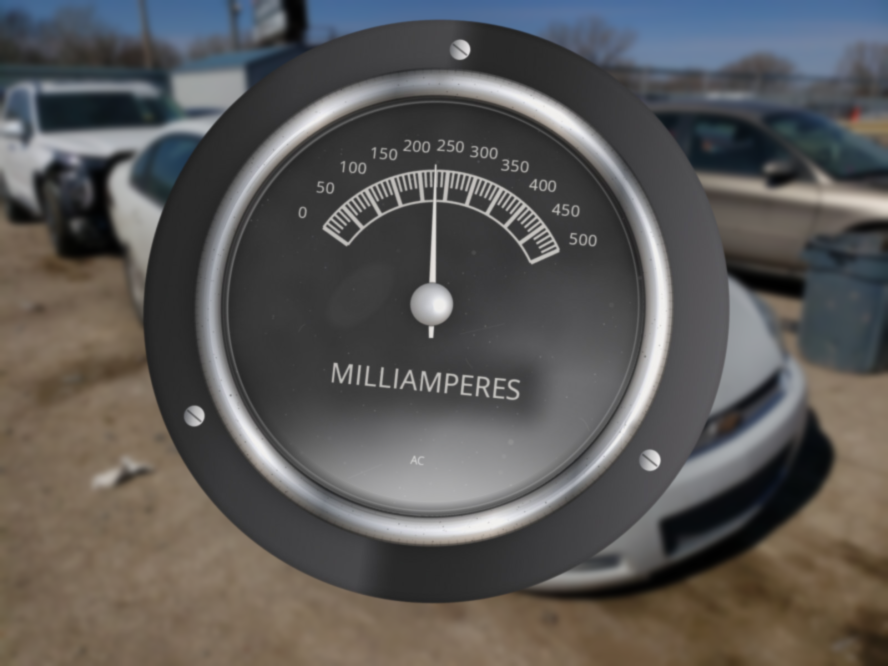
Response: {"value": 230, "unit": "mA"}
